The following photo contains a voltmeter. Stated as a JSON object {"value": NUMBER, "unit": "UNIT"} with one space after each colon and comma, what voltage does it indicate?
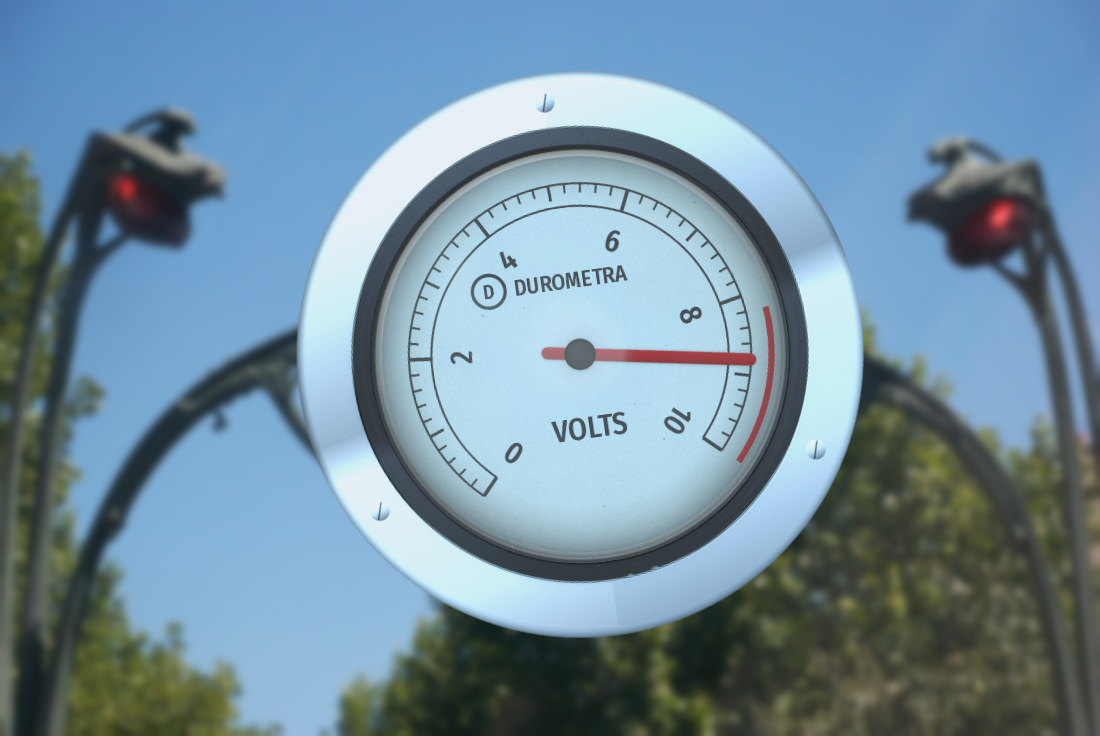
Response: {"value": 8.8, "unit": "V"}
